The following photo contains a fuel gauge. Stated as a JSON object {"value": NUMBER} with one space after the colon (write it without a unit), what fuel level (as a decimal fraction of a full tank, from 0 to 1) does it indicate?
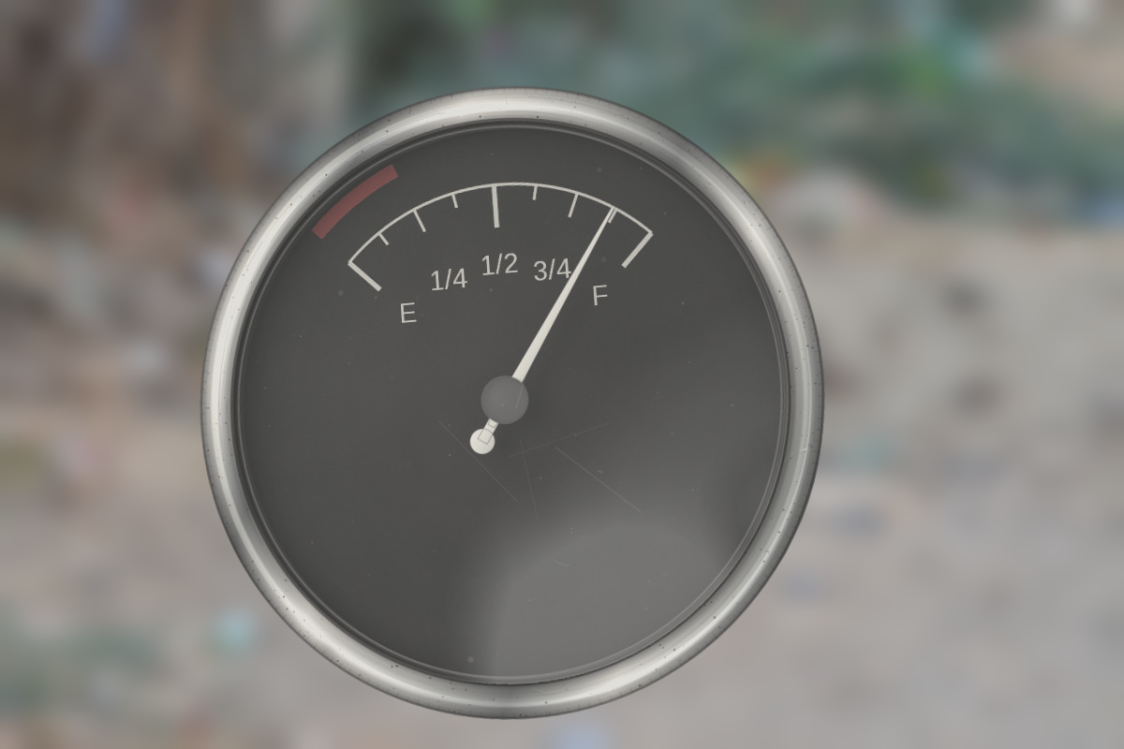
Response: {"value": 0.875}
